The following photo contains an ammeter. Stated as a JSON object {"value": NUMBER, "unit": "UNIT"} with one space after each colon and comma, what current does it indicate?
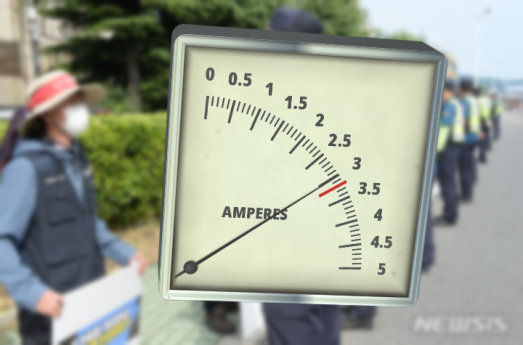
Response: {"value": 3, "unit": "A"}
